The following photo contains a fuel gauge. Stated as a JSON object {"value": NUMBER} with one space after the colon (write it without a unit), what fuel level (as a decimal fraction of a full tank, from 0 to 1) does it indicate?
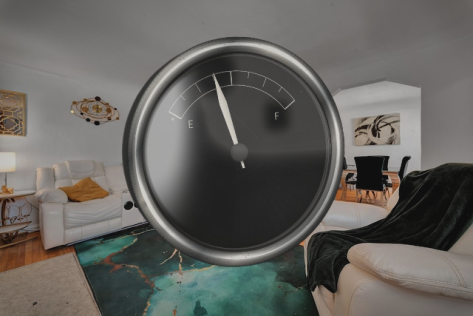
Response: {"value": 0.375}
